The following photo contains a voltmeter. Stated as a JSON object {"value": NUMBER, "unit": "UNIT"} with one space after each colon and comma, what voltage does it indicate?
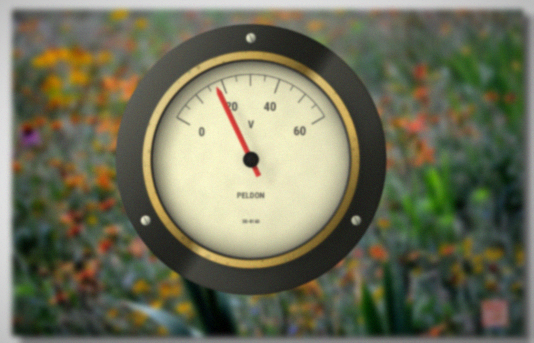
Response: {"value": 17.5, "unit": "V"}
